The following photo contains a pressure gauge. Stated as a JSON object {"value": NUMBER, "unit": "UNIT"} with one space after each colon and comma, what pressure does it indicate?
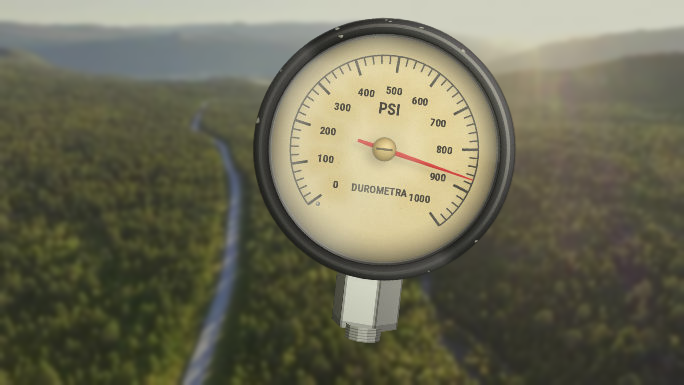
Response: {"value": 870, "unit": "psi"}
